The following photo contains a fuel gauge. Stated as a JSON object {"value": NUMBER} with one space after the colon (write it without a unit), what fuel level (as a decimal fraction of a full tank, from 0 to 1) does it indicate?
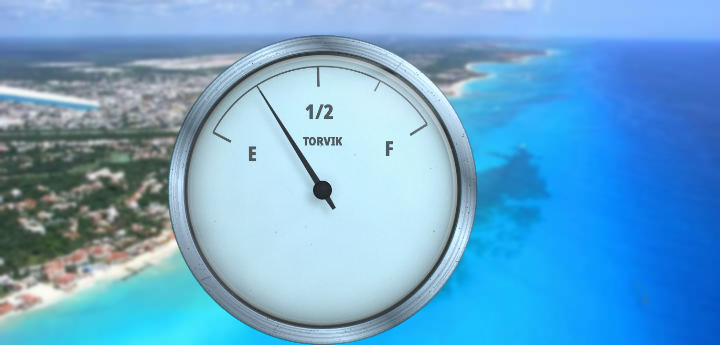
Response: {"value": 0.25}
